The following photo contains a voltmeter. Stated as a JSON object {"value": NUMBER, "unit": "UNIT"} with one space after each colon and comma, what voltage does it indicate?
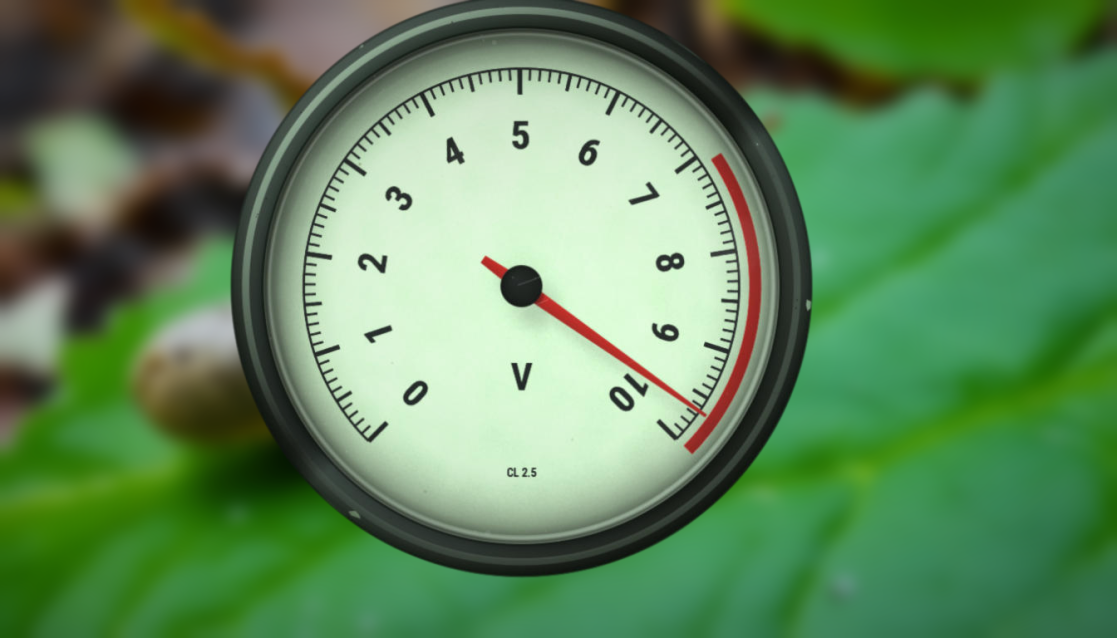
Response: {"value": 9.65, "unit": "V"}
